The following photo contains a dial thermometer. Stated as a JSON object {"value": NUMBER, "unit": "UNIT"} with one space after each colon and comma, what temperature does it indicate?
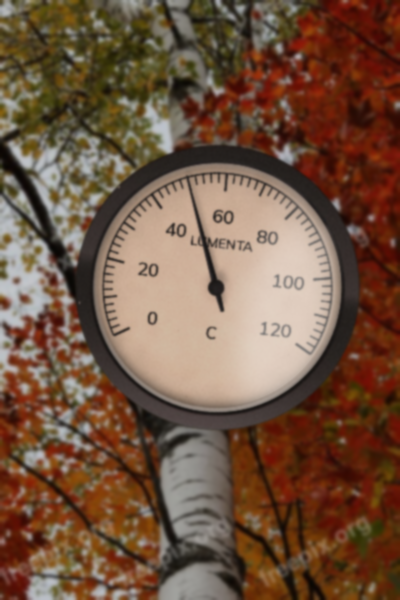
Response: {"value": 50, "unit": "°C"}
